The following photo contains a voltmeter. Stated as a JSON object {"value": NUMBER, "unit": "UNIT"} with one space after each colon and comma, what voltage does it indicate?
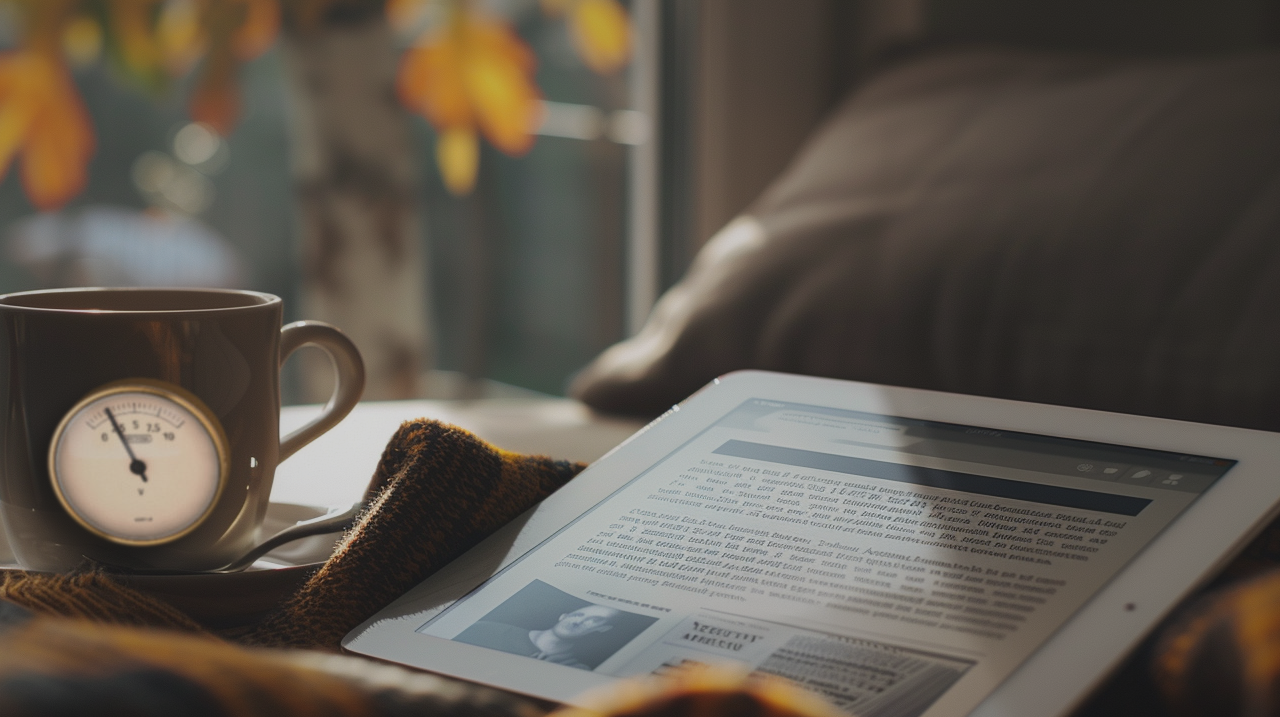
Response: {"value": 2.5, "unit": "V"}
